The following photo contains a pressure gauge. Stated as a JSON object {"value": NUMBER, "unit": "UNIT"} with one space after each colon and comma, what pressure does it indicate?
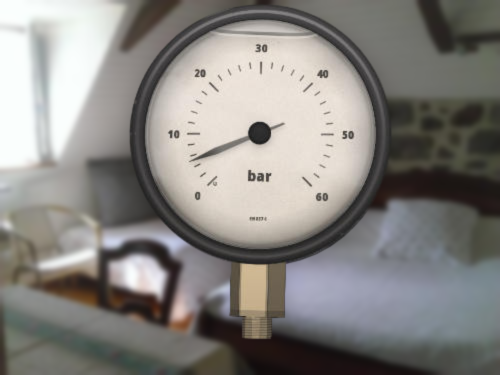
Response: {"value": 5, "unit": "bar"}
